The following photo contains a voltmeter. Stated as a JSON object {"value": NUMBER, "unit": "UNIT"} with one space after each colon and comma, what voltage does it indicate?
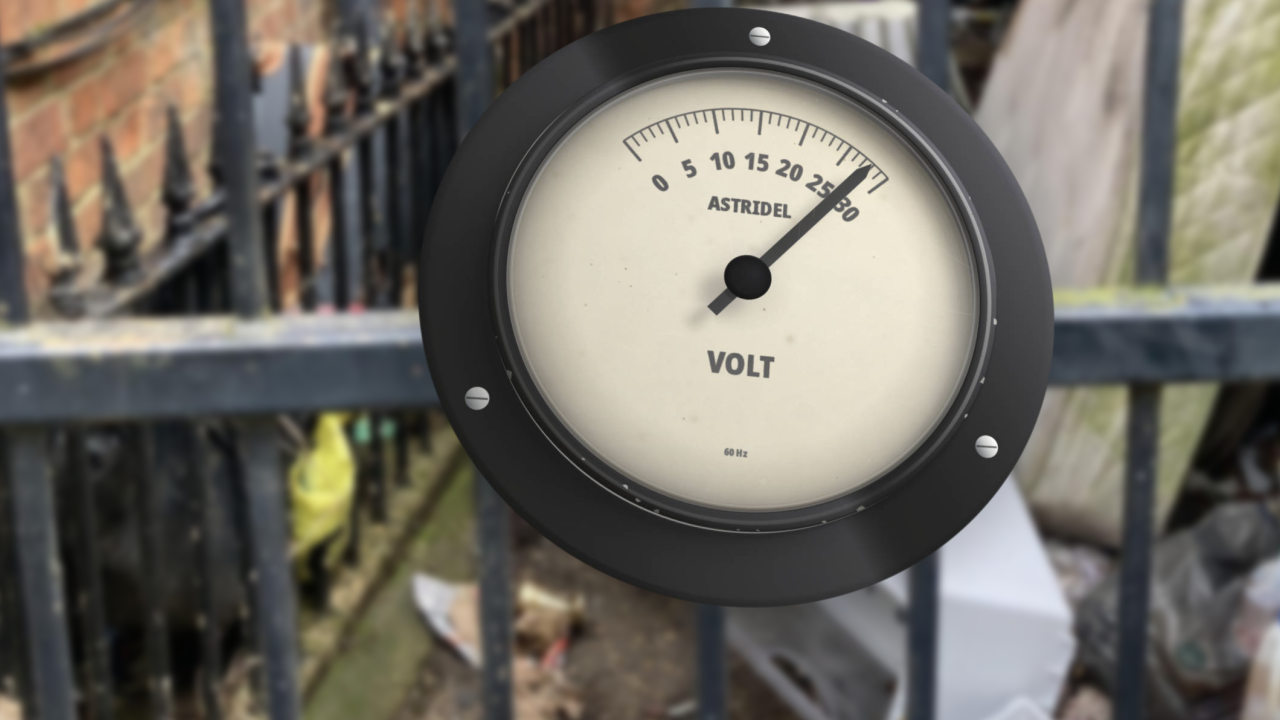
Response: {"value": 28, "unit": "V"}
